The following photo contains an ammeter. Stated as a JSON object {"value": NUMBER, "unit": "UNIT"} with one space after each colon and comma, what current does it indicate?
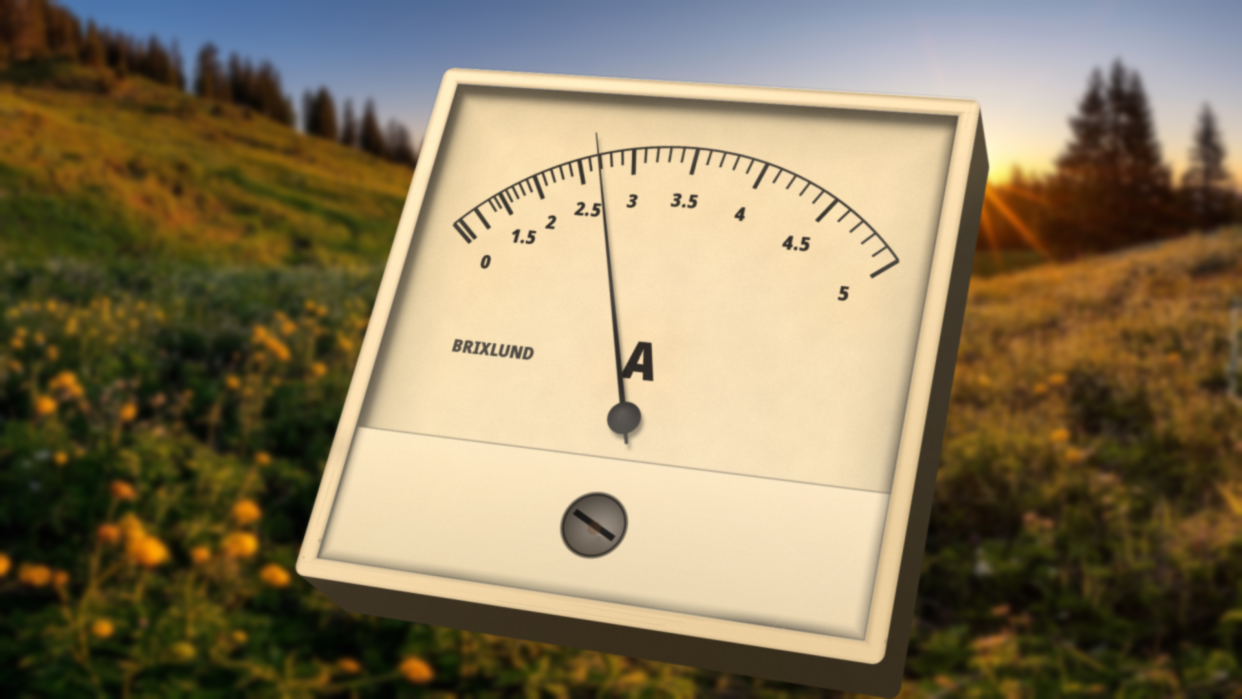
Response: {"value": 2.7, "unit": "A"}
